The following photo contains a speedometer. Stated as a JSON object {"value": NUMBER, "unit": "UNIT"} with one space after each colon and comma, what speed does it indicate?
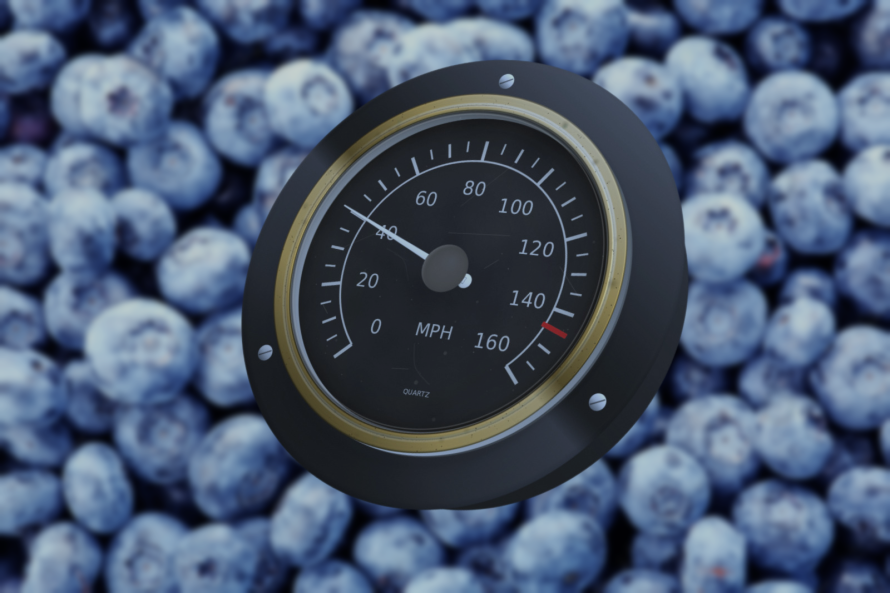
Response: {"value": 40, "unit": "mph"}
